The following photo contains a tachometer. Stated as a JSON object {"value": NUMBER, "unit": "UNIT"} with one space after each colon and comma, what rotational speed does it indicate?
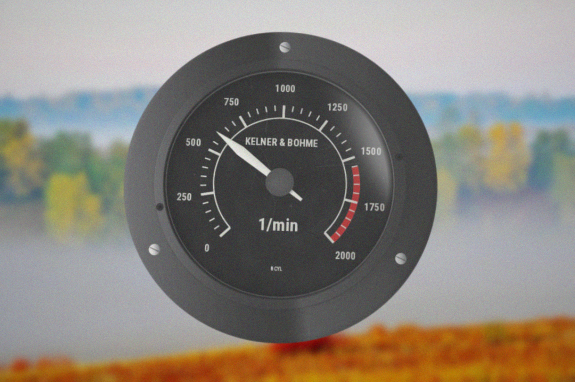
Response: {"value": 600, "unit": "rpm"}
